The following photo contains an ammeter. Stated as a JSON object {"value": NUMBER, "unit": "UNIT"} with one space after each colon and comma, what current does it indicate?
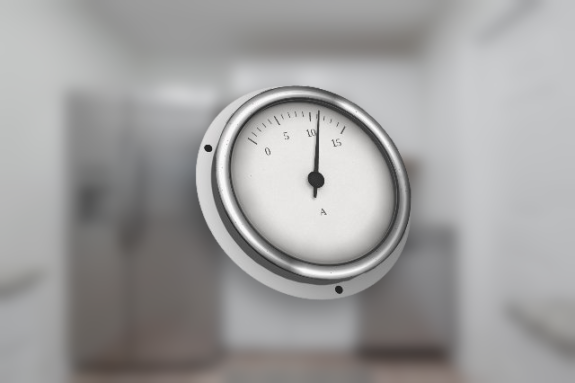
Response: {"value": 11, "unit": "A"}
